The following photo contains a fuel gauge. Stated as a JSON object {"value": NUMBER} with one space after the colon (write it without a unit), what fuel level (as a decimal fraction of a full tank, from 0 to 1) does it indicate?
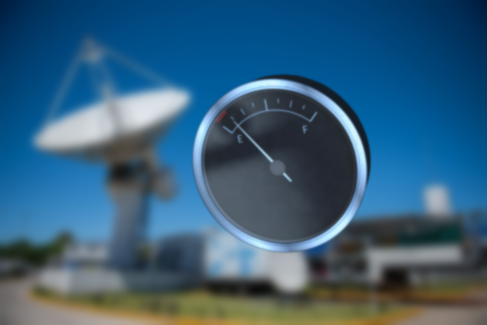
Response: {"value": 0.125}
